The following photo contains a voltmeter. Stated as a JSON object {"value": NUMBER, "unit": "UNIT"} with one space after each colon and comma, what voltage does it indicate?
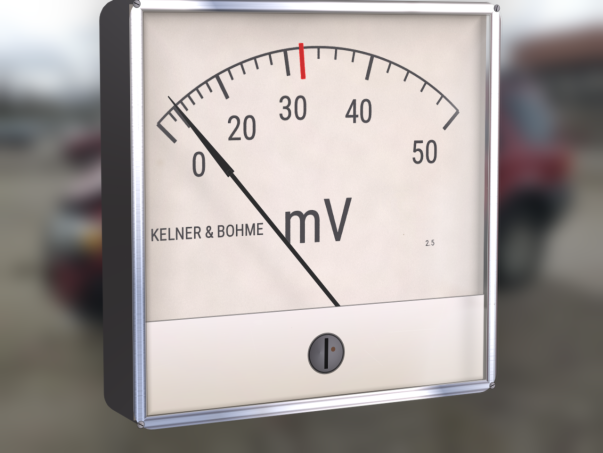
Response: {"value": 10, "unit": "mV"}
